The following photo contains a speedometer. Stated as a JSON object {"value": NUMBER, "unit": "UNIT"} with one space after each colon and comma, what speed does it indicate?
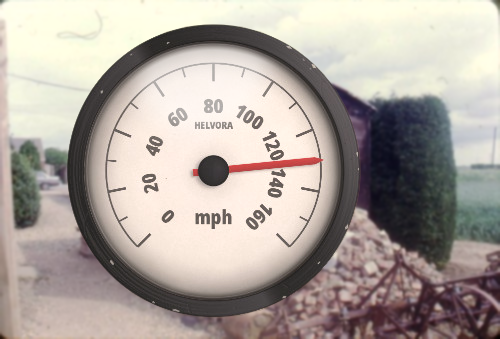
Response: {"value": 130, "unit": "mph"}
